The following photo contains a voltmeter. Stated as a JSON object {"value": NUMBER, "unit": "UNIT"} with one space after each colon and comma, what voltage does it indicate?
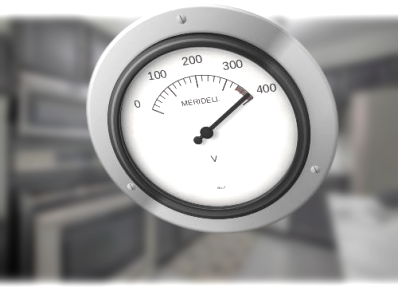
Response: {"value": 380, "unit": "V"}
